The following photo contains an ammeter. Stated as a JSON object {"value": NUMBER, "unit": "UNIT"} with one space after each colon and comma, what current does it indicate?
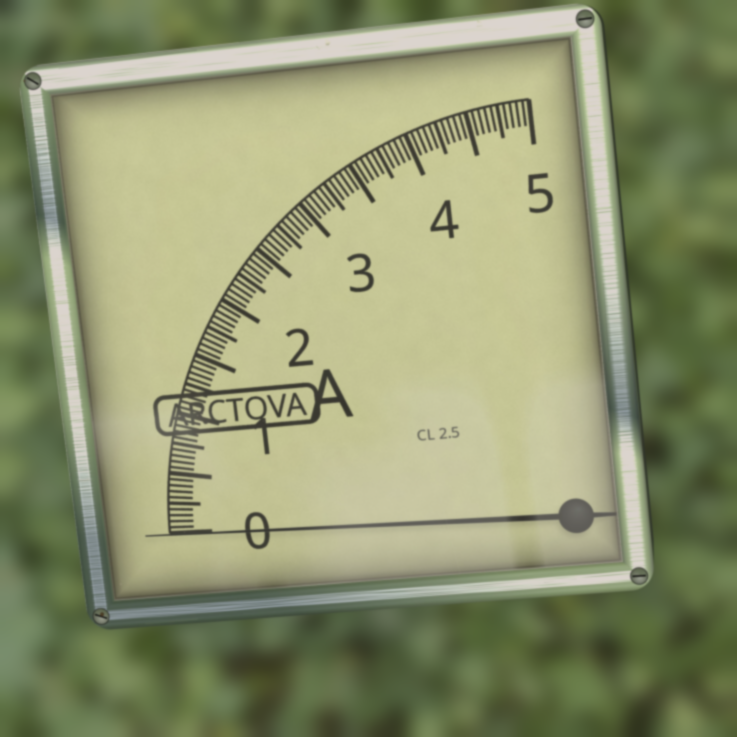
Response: {"value": 0, "unit": "A"}
